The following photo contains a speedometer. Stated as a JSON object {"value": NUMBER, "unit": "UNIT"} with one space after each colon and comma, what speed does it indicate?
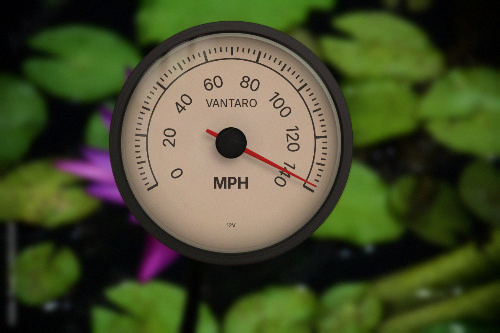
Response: {"value": 138, "unit": "mph"}
